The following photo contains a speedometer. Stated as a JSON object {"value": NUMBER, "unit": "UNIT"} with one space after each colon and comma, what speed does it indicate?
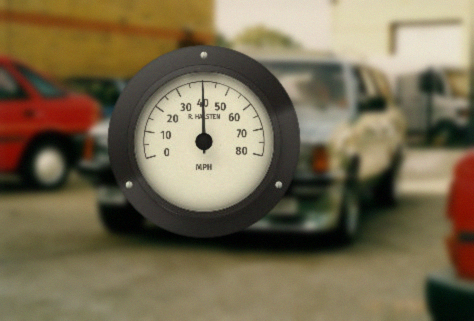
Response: {"value": 40, "unit": "mph"}
